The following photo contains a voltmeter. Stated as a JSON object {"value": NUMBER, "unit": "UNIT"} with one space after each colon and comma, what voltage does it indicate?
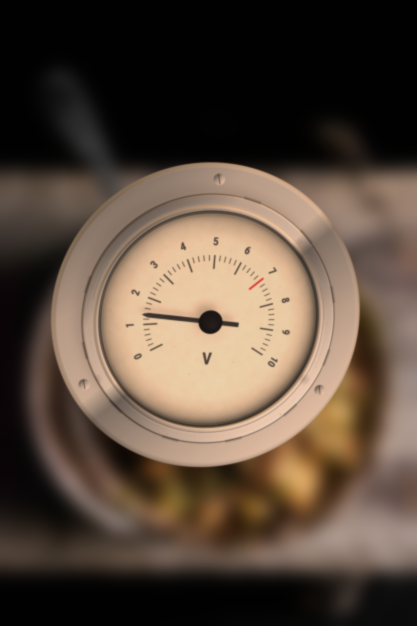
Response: {"value": 1.4, "unit": "V"}
